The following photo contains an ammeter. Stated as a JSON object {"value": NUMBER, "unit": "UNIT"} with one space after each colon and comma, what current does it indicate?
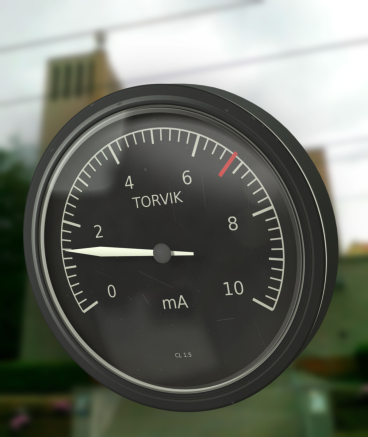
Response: {"value": 1.4, "unit": "mA"}
